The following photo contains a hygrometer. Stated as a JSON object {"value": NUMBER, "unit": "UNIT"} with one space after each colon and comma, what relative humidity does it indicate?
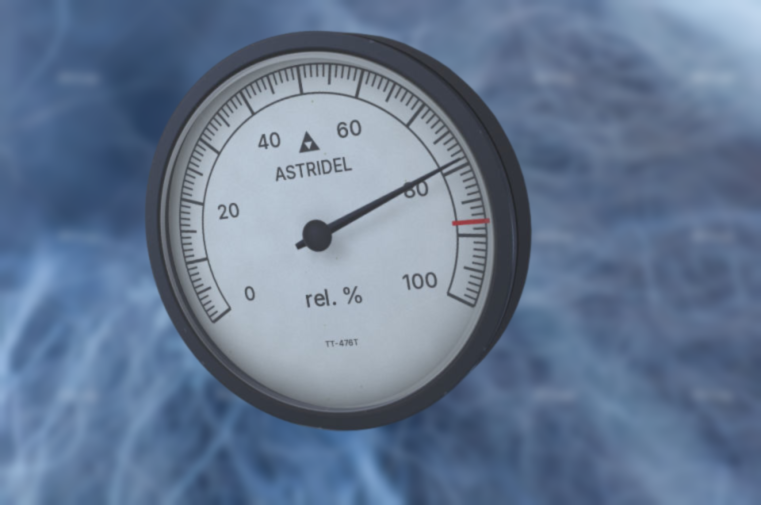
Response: {"value": 79, "unit": "%"}
